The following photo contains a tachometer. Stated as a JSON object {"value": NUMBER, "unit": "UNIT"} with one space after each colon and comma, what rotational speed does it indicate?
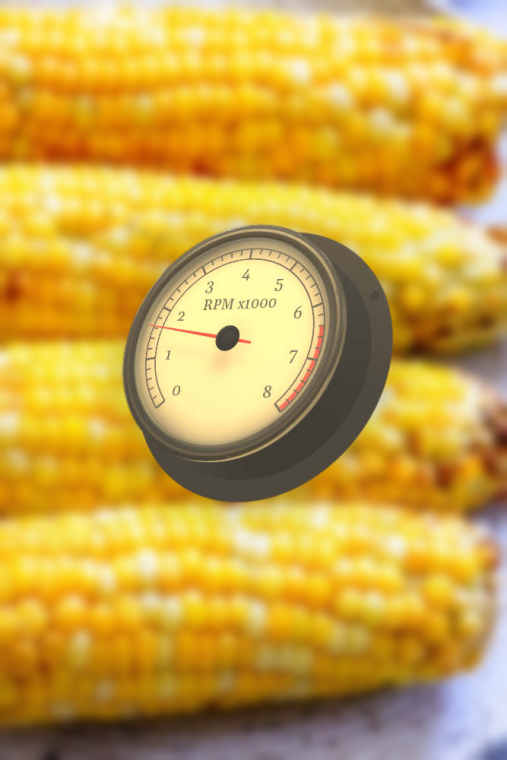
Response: {"value": 1600, "unit": "rpm"}
